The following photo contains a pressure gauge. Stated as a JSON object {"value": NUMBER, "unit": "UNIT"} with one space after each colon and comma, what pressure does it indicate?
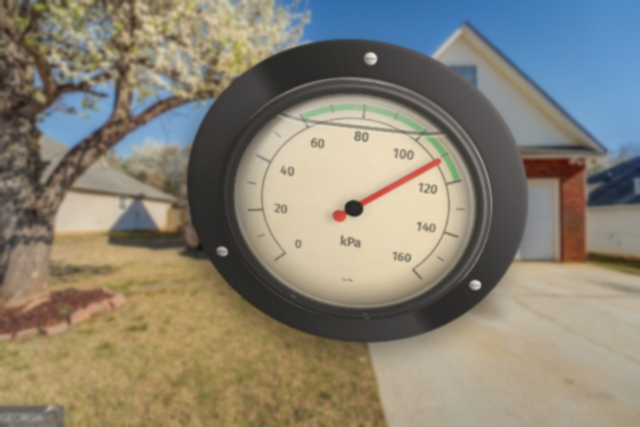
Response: {"value": 110, "unit": "kPa"}
